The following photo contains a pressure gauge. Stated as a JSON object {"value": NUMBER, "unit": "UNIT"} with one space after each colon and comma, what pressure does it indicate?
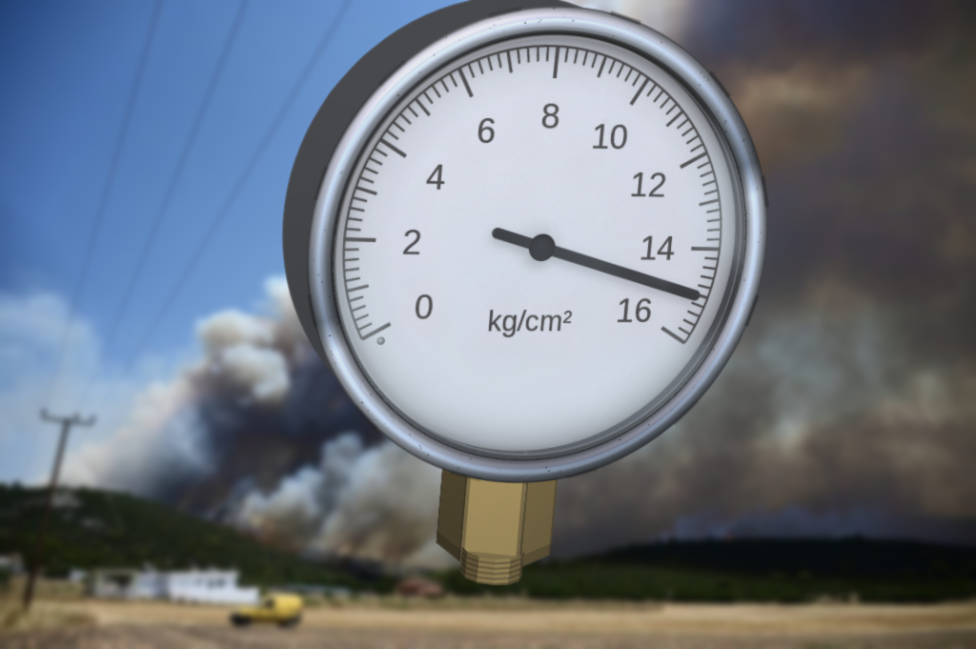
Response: {"value": 15, "unit": "kg/cm²"}
